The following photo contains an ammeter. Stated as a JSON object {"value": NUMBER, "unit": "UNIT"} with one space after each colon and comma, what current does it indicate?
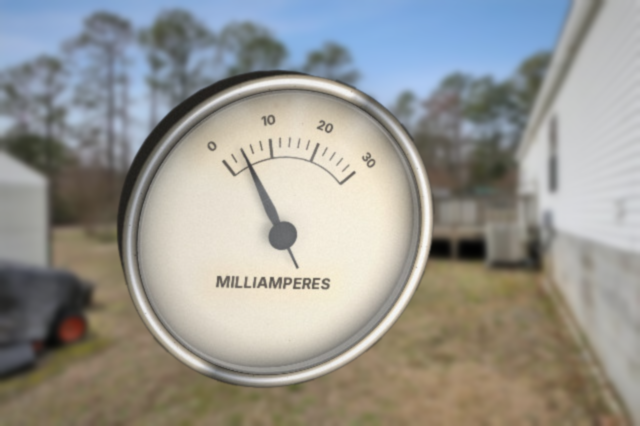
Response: {"value": 4, "unit": "mA"}
